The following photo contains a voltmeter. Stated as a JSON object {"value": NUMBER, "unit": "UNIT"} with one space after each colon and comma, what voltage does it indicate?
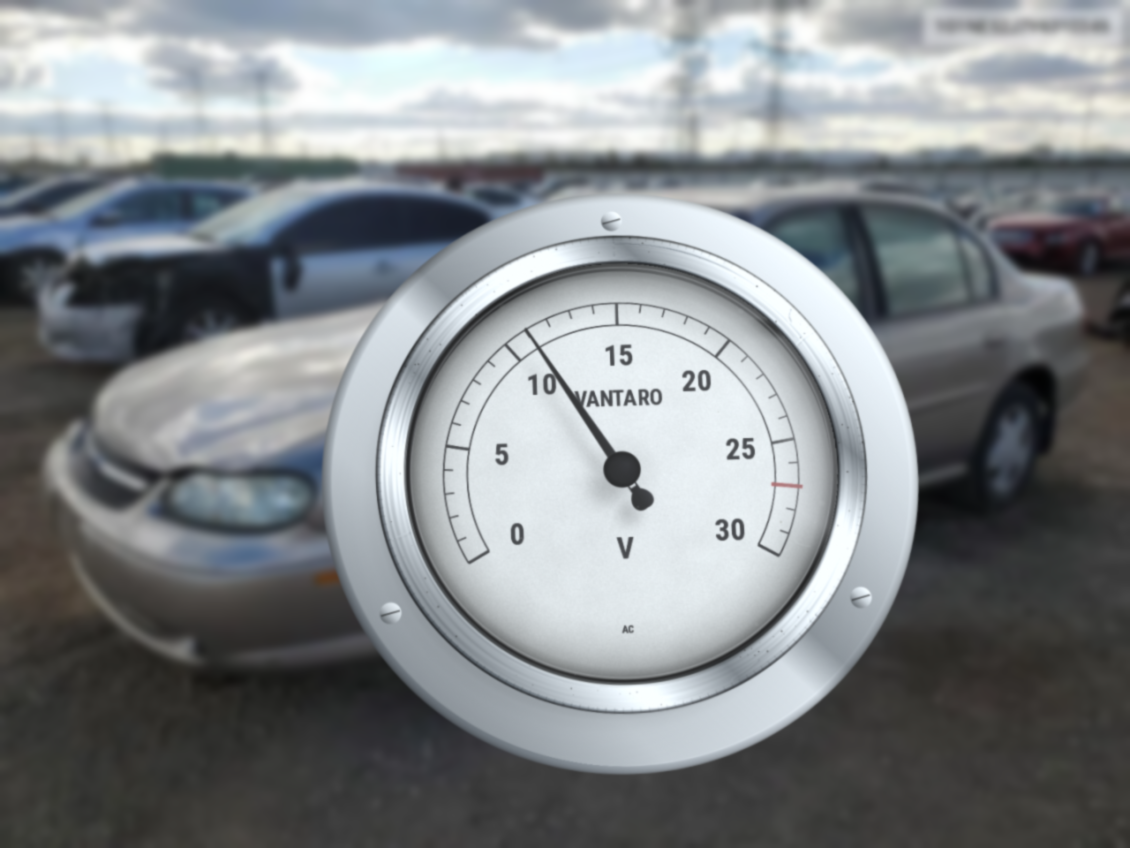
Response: {"value": 11, "unit": "V"}
